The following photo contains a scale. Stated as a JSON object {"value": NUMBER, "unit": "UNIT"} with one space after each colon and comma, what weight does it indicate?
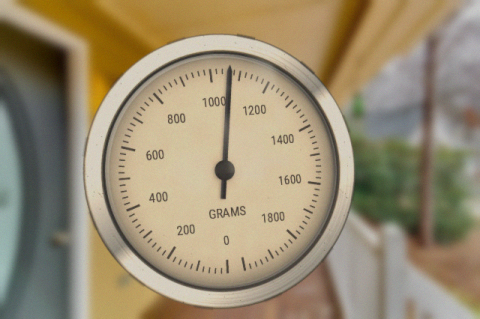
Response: {"value": 1060, "unit": "g"}
